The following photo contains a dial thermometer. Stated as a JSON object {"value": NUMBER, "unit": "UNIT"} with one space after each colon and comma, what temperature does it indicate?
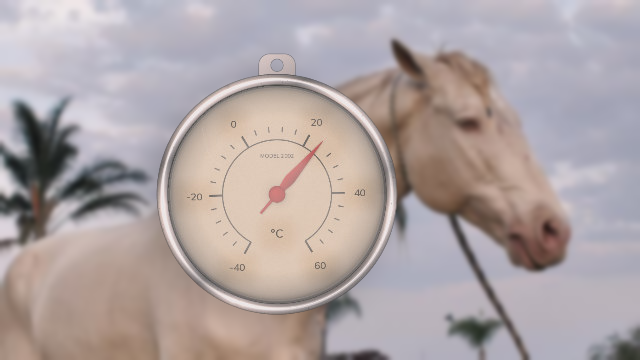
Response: {"value": 24, "unit": "°C"}
